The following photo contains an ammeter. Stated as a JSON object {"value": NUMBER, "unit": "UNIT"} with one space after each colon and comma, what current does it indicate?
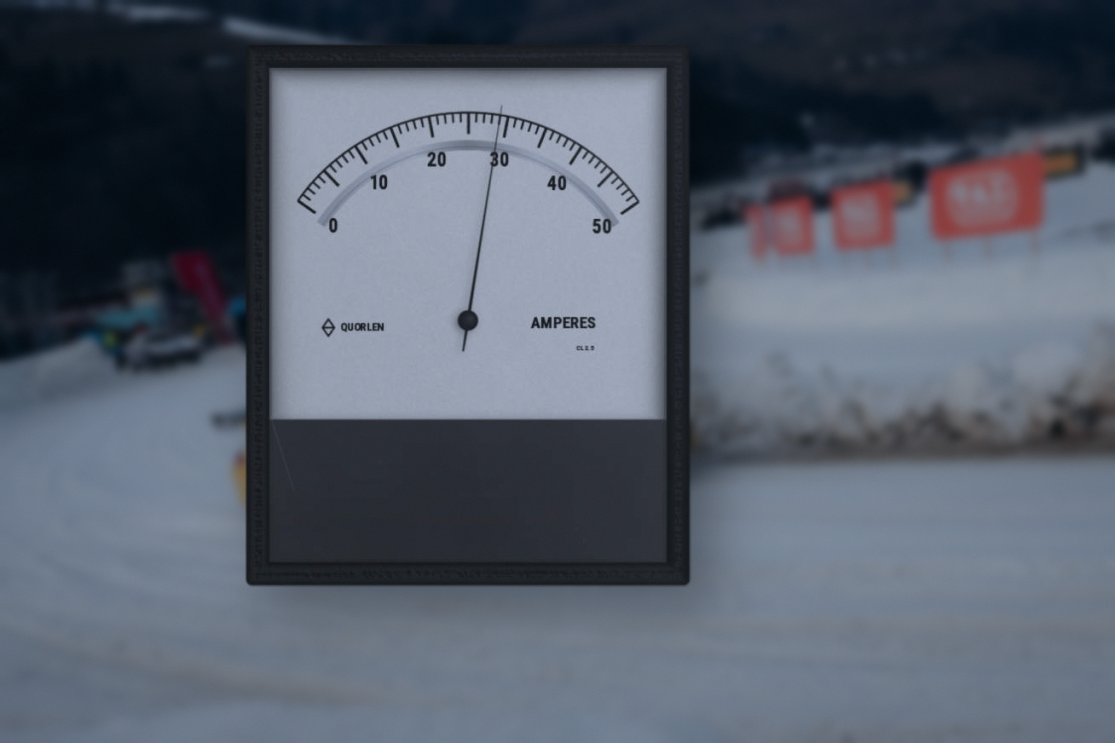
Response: {"value": 29, "unit": "A"}
